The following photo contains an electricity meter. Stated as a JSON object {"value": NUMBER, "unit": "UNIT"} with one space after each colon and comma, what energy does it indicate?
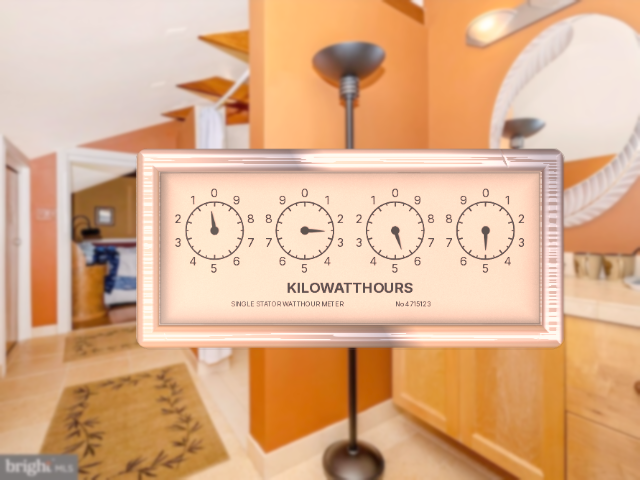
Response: {"value": 255, "unit": "kWh"}
